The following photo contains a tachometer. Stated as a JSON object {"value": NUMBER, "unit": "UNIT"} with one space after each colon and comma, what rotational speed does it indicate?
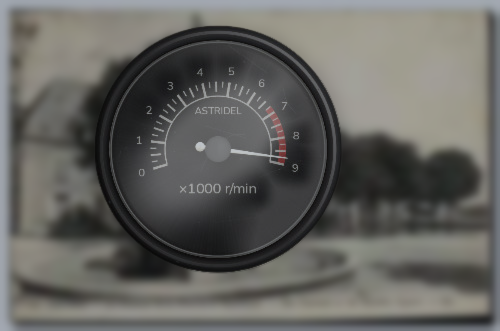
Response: {"value": 8750, "unit": "rpm"}
